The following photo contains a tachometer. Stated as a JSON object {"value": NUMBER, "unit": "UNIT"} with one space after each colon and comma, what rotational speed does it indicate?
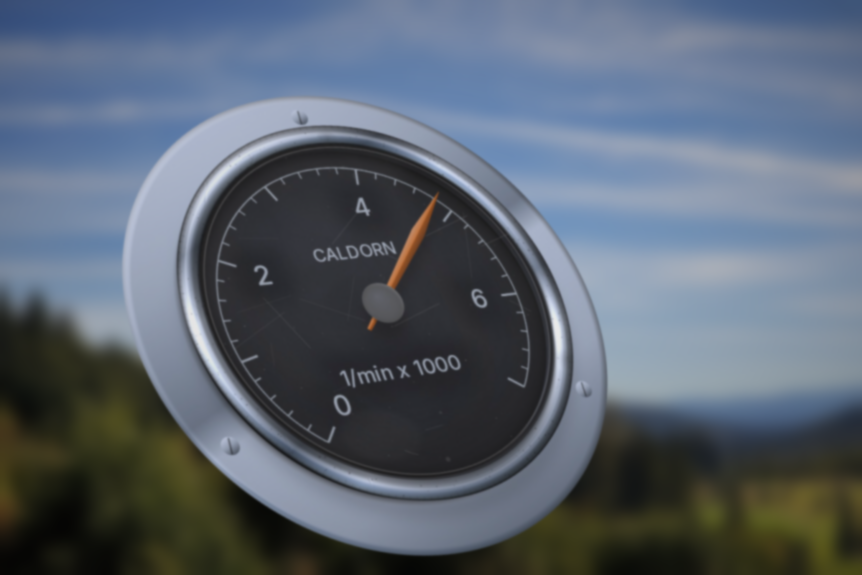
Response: {"value": 4800, "unit": "rpm"}
